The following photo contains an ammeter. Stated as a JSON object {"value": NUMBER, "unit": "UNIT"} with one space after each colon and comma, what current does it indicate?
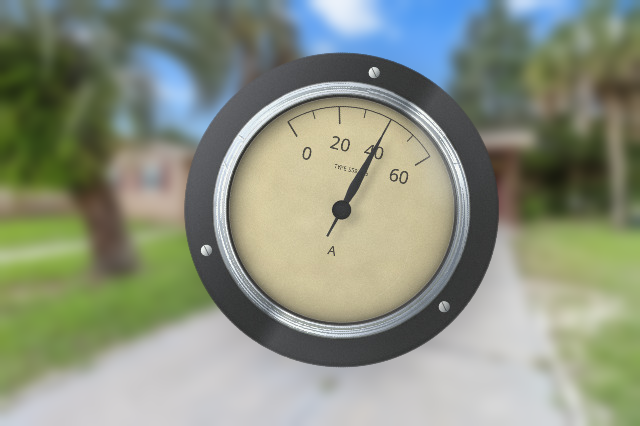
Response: {"value": 40, "unit": "A"}
